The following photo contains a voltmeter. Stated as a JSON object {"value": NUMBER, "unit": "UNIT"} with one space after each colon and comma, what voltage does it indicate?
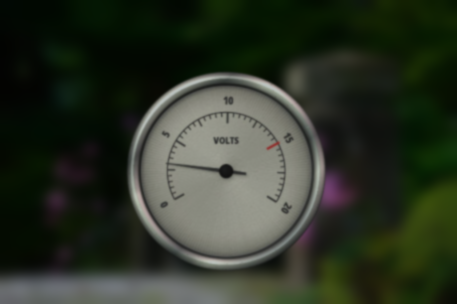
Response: {"value": 3, "unit": "V"}
